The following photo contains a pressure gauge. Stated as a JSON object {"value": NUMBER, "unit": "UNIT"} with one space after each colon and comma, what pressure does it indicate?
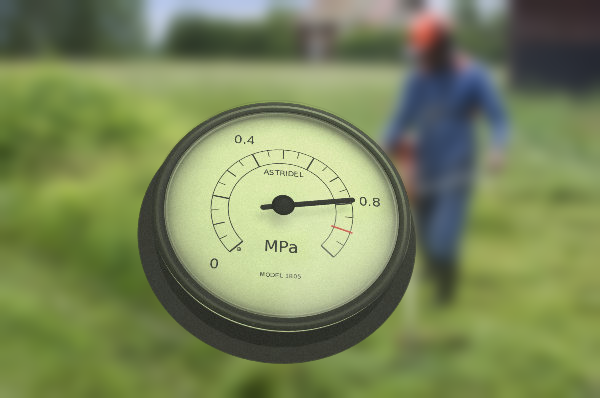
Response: {"value": 0.8, "unit": "MPa"}
